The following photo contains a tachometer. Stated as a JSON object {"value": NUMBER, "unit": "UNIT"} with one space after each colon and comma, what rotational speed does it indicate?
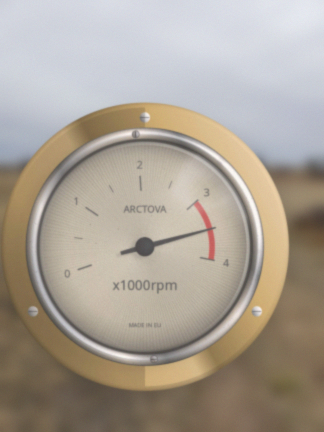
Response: {"value": 3500, "unit": "rpm"}
